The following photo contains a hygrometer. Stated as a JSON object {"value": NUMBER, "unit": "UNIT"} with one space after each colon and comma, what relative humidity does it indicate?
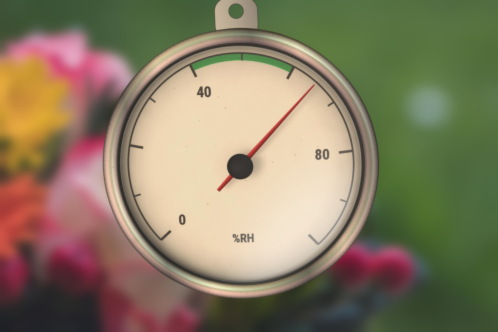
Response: {"value": 65, "unit": "%"}
